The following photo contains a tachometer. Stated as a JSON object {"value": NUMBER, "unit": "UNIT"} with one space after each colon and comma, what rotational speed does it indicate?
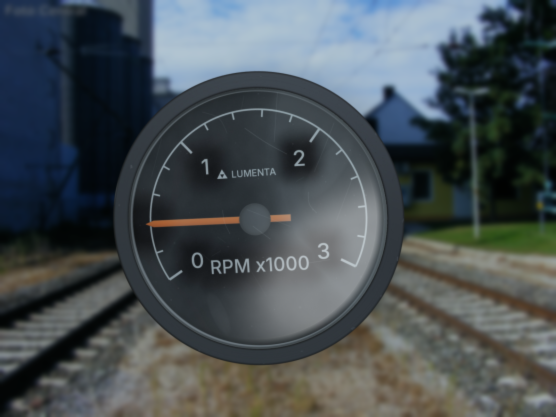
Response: {"value": 400, "unit": "rpm"}
